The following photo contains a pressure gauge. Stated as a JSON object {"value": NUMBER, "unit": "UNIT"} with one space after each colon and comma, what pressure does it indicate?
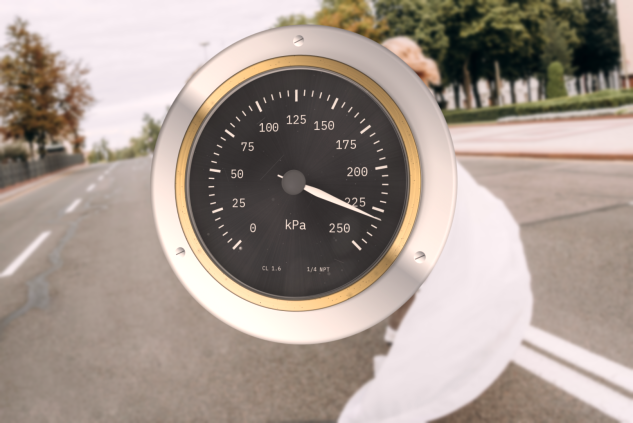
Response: {"value": 230, "unit": "kPa"}
